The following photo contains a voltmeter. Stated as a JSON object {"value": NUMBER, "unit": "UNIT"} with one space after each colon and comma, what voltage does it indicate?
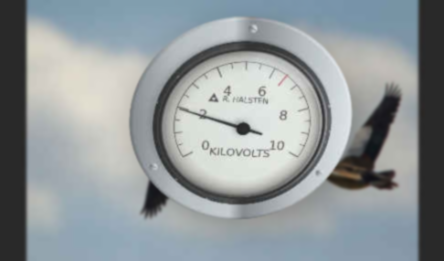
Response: {"value": 2, "unit": "kV"}
